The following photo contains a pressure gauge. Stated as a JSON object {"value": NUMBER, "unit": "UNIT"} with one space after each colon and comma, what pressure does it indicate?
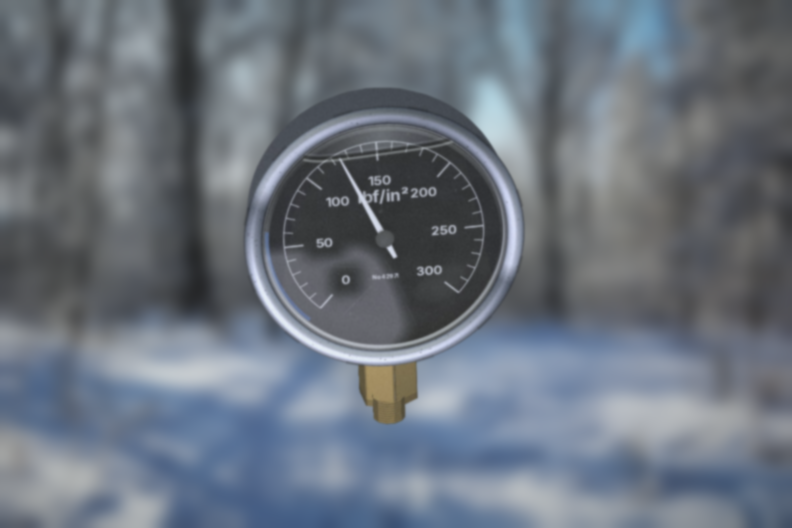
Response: {"value": 125, "unit": "psi"}
